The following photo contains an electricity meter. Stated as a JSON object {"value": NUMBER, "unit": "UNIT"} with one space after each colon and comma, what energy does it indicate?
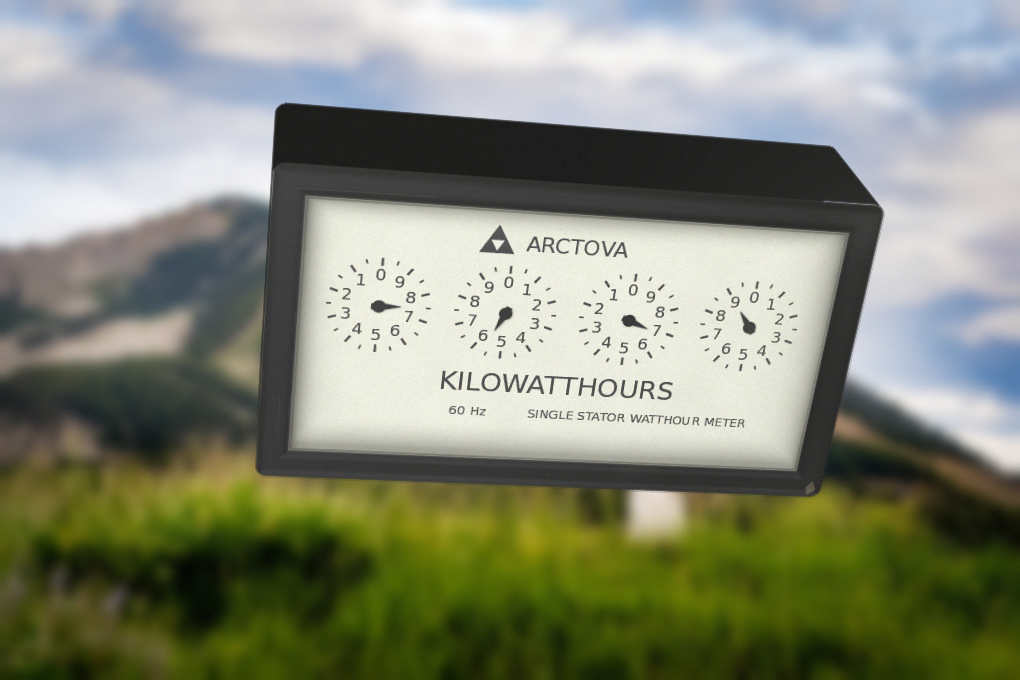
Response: {"value": 7569, "unit": "kWh"}
